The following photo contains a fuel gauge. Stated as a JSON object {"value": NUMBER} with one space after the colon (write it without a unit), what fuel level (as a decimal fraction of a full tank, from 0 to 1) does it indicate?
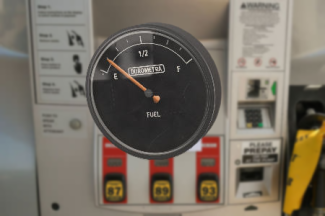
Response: {"value": 0.125}
